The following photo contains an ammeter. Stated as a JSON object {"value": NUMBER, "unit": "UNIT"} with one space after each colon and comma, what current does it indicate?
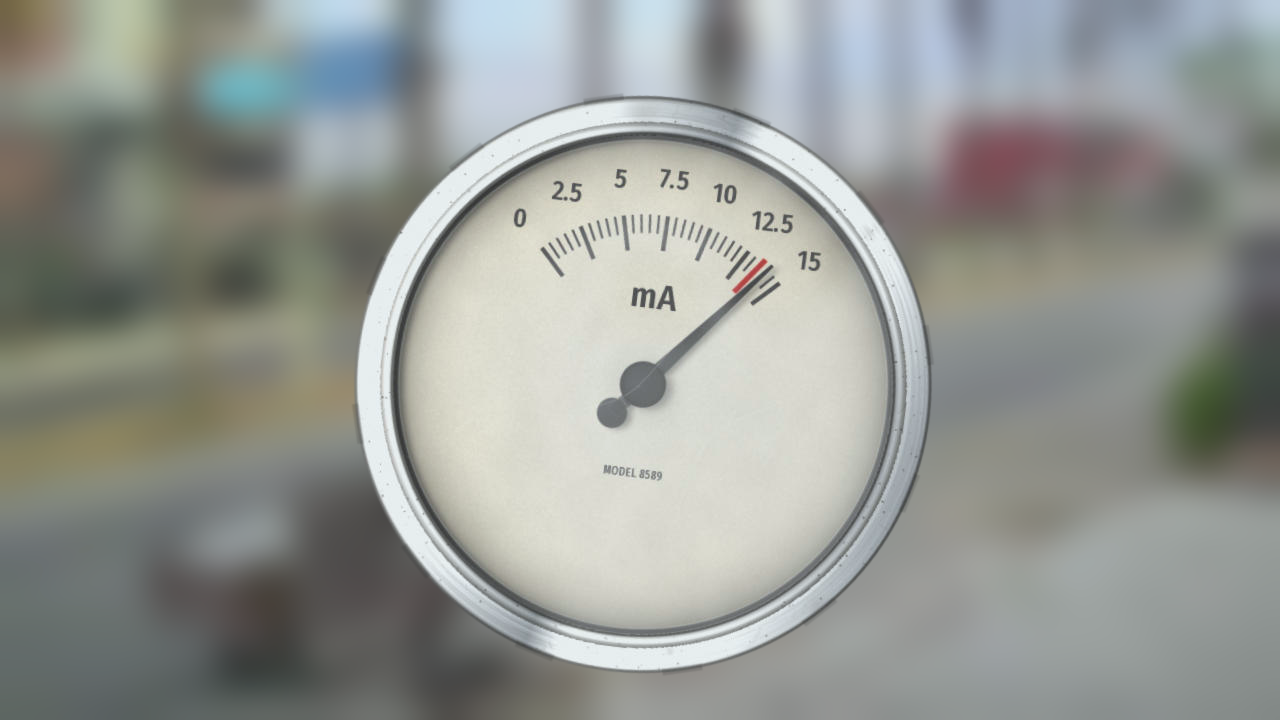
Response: {"value": 14, "unit": "mA"}
